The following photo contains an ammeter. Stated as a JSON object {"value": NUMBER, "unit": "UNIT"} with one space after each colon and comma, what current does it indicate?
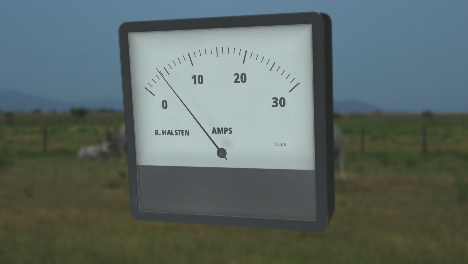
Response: {"value": 4, "unit": "A"}
